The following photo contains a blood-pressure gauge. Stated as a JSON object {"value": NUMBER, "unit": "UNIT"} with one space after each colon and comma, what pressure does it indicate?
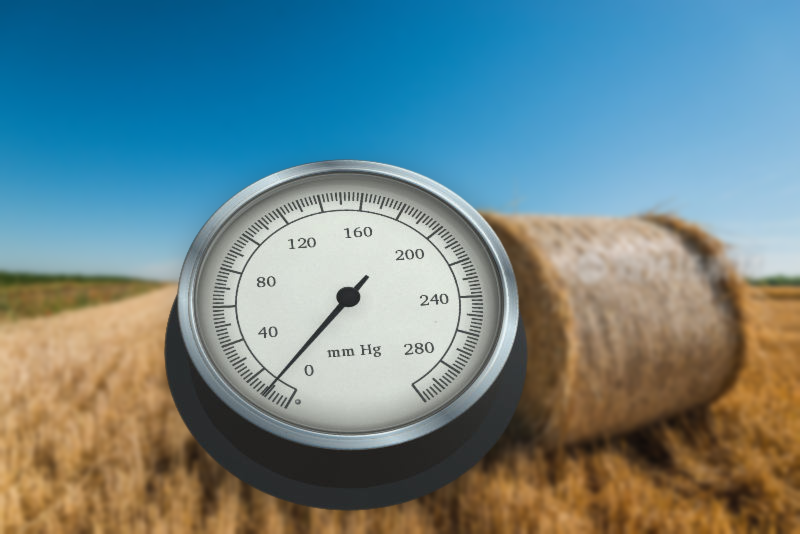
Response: {"value": 10, "unit": "mmHg"}
